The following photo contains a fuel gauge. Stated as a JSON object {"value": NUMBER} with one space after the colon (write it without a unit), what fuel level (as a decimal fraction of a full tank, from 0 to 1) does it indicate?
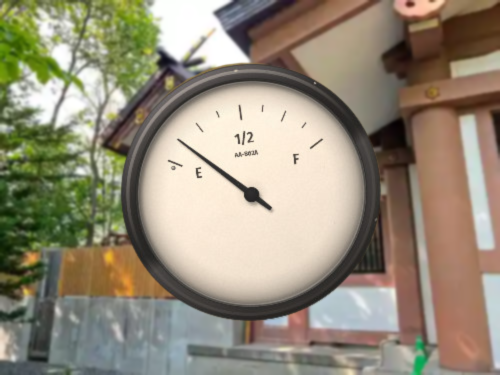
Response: {"value": 0.125}
